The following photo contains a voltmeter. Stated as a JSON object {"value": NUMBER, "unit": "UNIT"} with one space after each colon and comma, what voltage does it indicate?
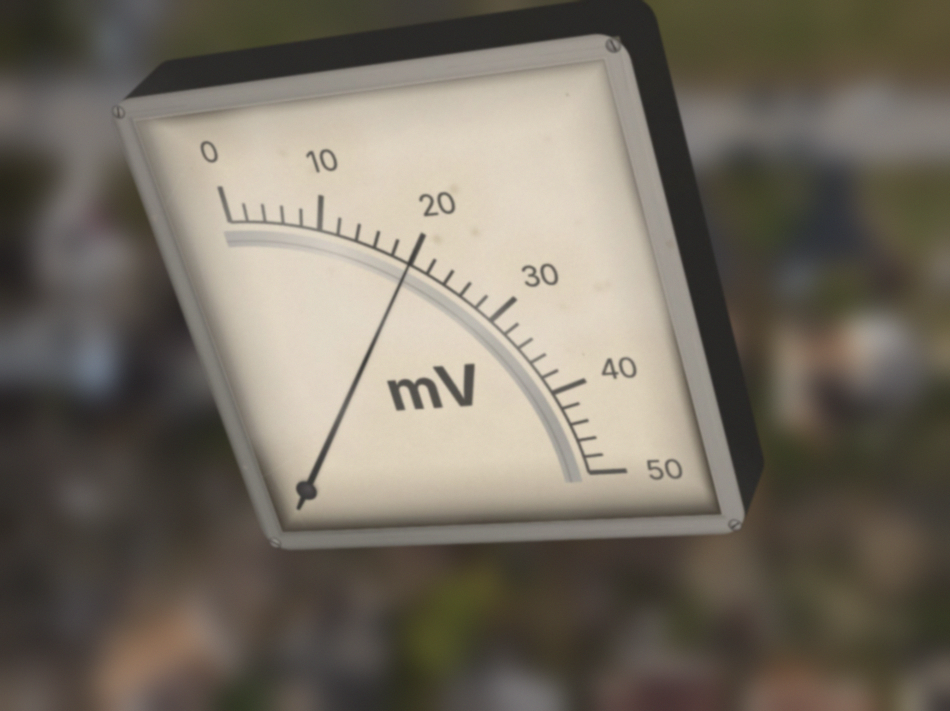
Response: {"value": 20, "unit": "mV"}
